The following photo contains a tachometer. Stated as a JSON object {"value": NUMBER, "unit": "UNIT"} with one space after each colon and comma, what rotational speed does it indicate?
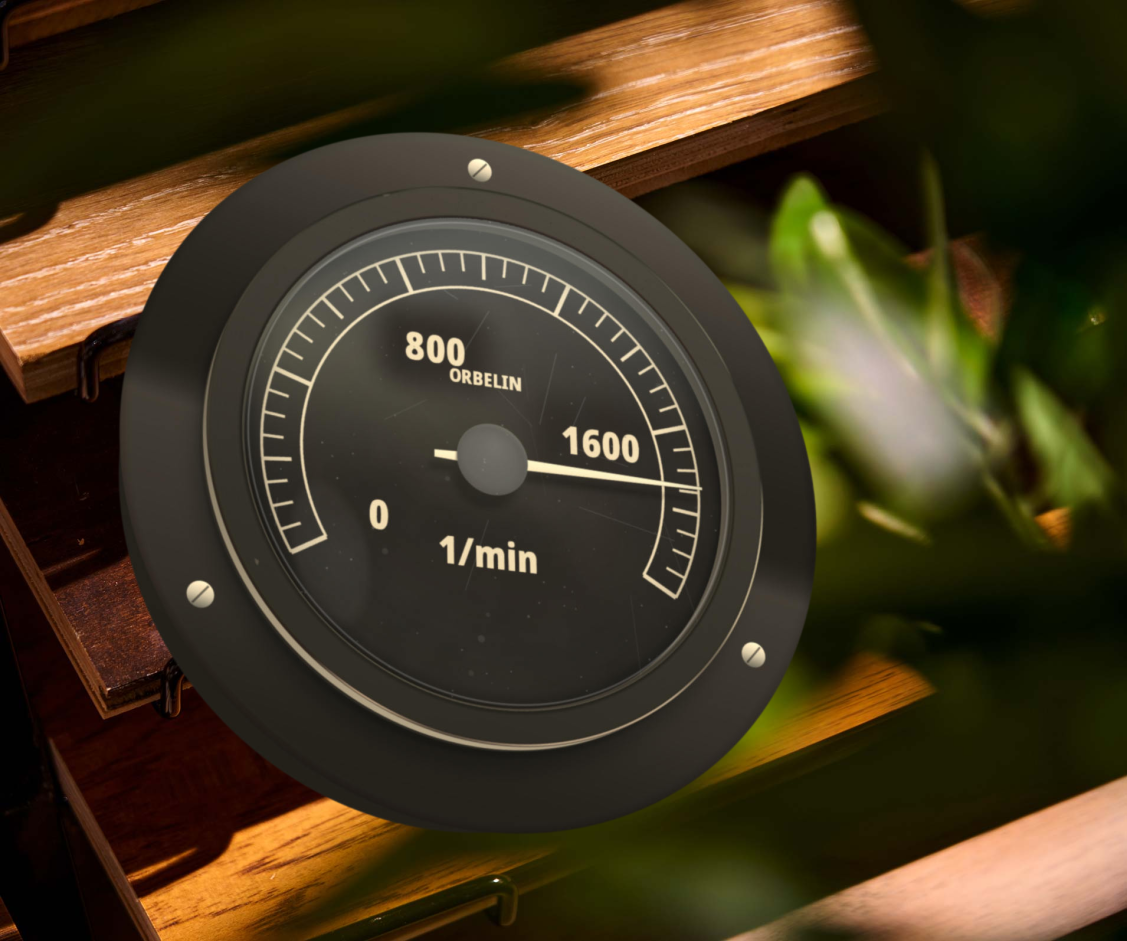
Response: {"value": 1750, "unit": "rpm"}
